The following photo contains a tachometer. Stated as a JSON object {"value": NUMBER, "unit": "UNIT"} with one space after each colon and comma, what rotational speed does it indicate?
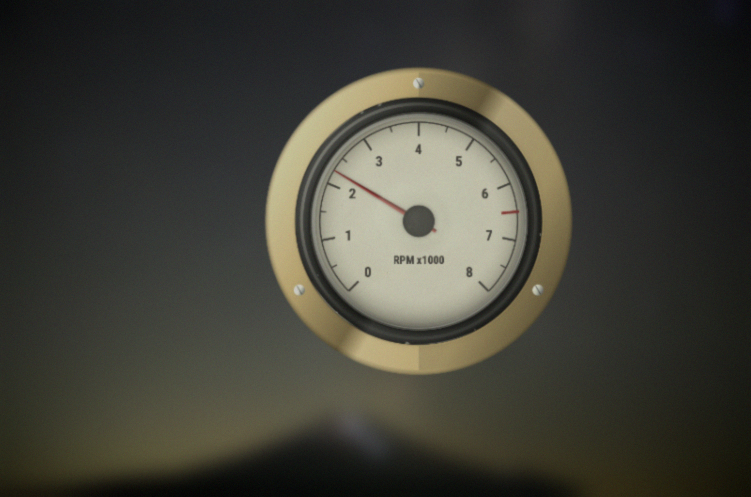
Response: {"value": 2250, "unit": "rpm"}
